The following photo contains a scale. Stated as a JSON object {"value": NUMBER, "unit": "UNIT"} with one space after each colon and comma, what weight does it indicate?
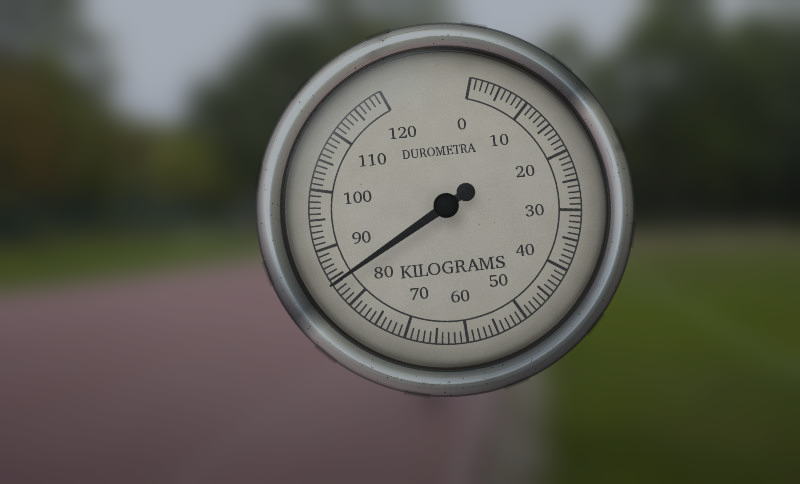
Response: {"value": 84, "unit": "kg"}
